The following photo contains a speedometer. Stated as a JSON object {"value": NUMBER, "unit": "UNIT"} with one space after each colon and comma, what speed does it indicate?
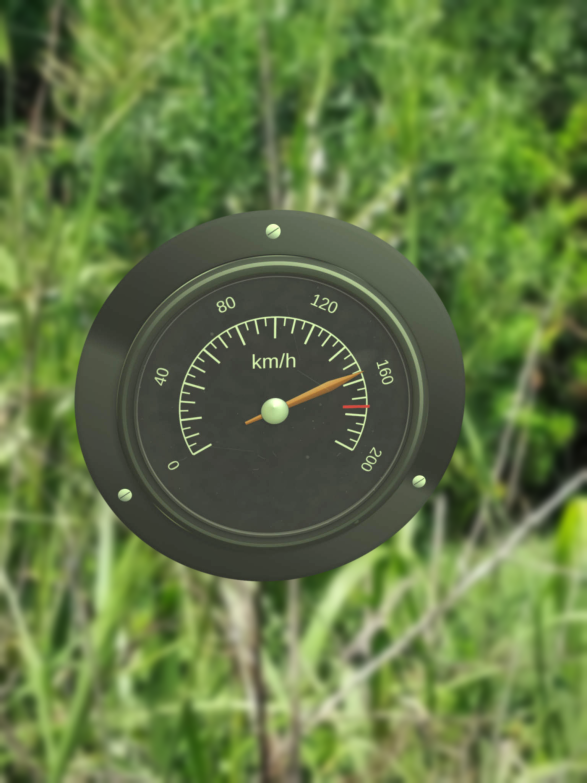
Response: {"value": 155, "unit": "km/h"}
